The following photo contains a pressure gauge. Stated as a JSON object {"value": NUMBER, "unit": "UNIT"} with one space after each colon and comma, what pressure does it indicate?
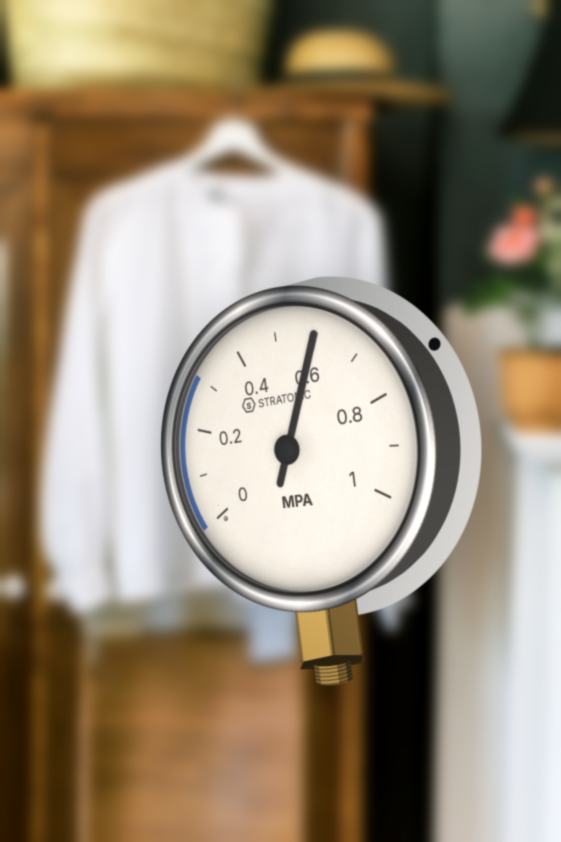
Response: {"value": 0.6, "unit": "MPa"}
